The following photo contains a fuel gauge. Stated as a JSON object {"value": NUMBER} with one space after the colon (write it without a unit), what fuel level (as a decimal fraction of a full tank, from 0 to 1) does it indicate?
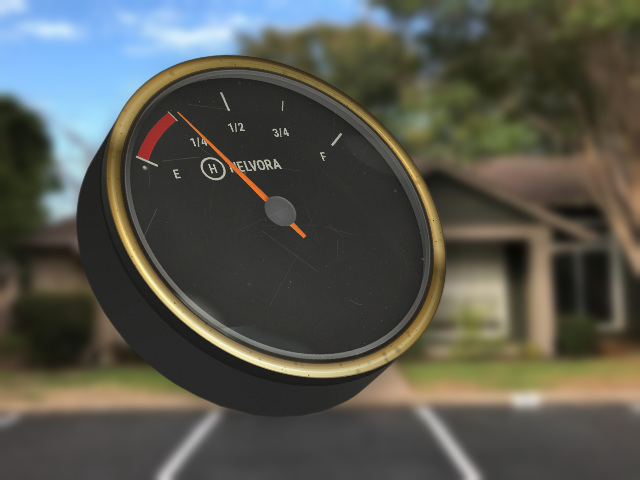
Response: {"value": 0.25}
